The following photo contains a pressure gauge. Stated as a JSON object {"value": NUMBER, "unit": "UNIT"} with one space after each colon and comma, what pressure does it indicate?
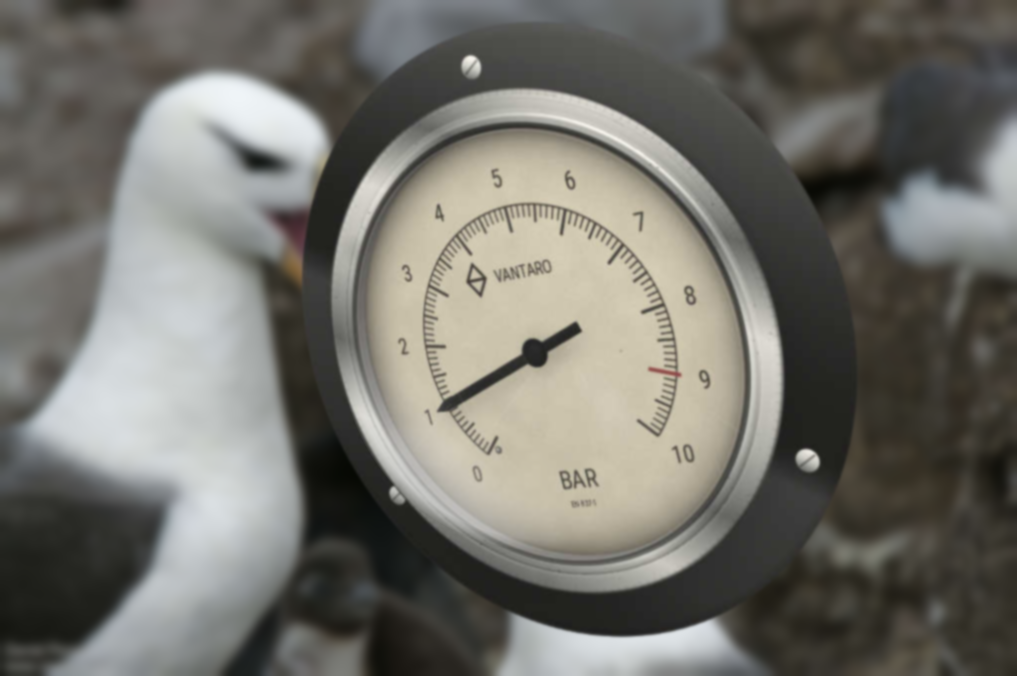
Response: {"value": 1, "unit": "bar"}
